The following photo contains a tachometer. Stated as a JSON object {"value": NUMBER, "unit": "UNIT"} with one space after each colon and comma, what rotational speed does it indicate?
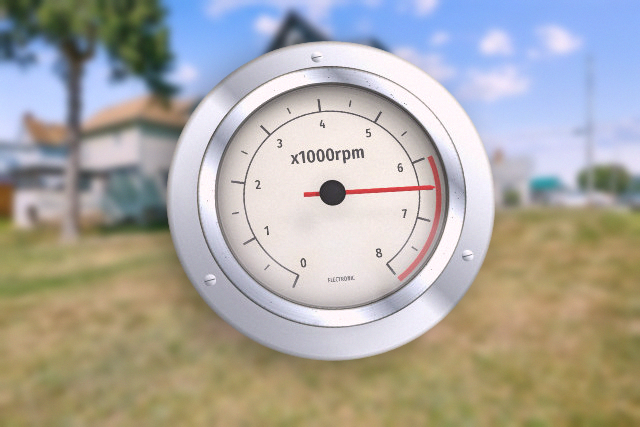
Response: {"value": 6500, "unit": "rpm"}
